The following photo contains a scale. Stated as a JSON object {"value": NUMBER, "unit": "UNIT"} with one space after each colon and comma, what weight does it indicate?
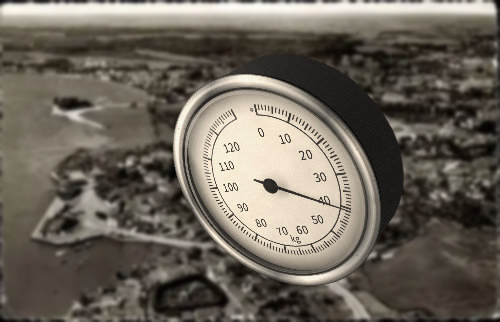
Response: {"value": 40, "unit": "kg"}
